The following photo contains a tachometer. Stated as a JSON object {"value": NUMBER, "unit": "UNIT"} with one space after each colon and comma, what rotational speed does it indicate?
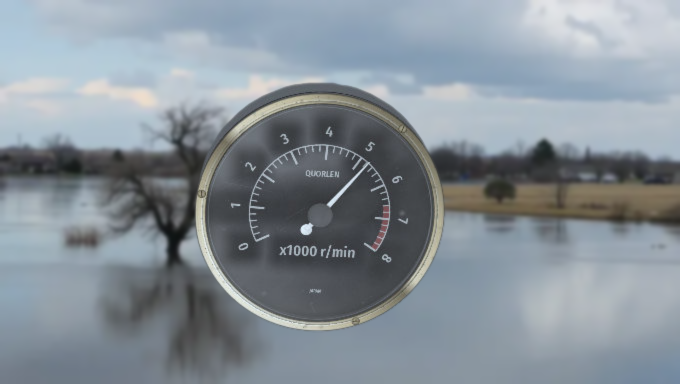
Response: {"value": 5200, "unit": "rpm"}
